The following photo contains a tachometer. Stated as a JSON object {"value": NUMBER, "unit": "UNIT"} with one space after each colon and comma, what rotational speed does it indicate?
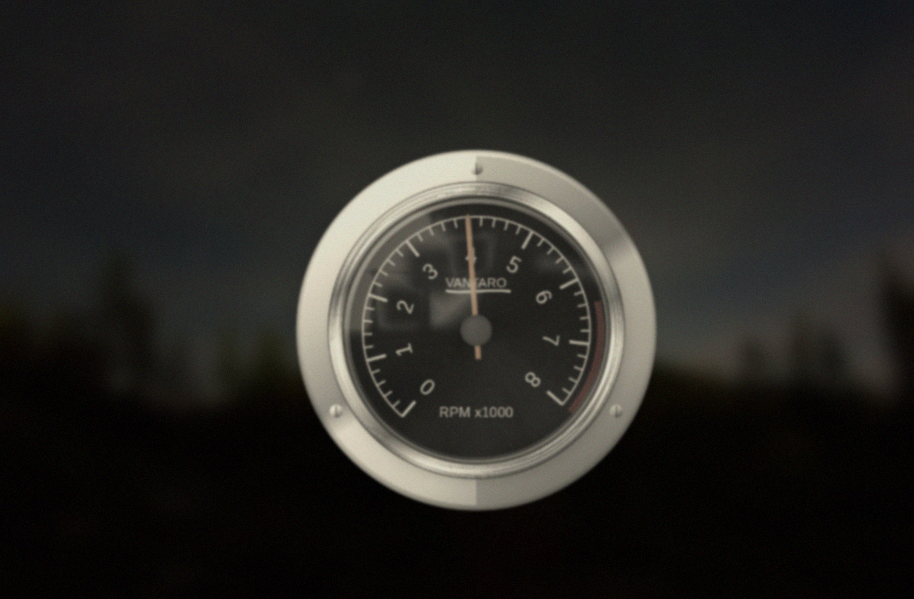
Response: {"value": 4000, "unit": "rpm"}
